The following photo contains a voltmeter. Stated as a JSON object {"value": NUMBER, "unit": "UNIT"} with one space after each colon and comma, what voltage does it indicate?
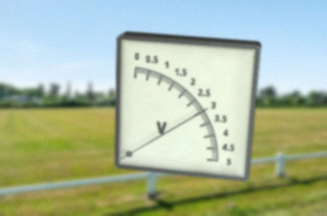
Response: {"value": 3, "unit": "V"}
